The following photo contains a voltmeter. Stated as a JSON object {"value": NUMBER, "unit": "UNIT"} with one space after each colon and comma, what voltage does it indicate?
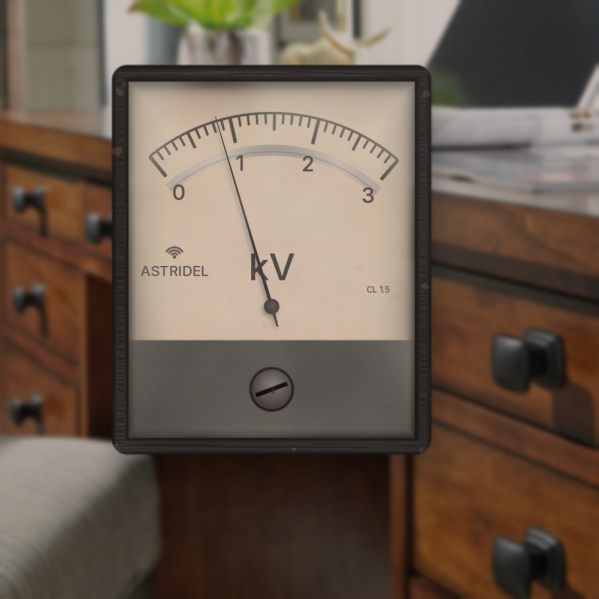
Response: {"value": 0.85, "unit": "kV"}
